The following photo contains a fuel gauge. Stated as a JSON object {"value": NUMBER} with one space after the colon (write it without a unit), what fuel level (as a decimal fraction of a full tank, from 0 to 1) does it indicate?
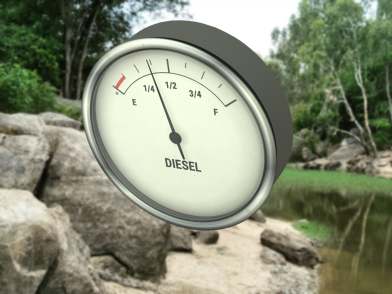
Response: {"value": 0.375}
